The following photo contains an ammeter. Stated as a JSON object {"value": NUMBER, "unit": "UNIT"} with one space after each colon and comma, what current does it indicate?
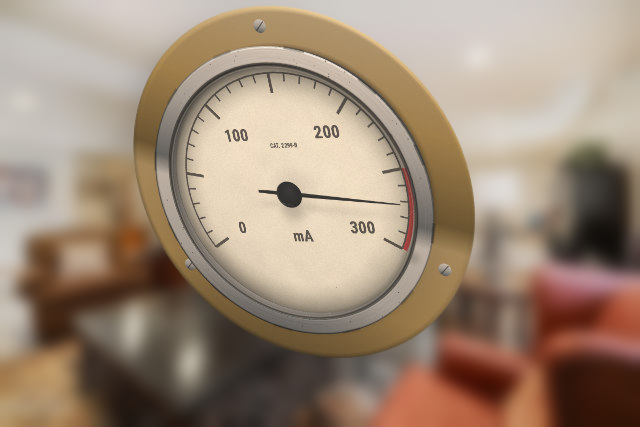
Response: {"value": 270, "unit": "mA"}
